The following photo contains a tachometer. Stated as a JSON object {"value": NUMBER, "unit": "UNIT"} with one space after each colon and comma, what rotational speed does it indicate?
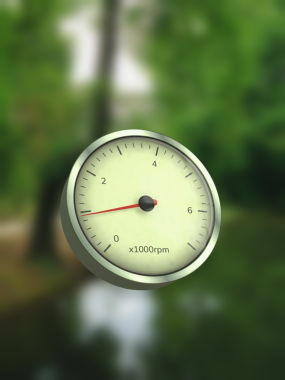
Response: {"value": 900, "unit": "rpm"}
